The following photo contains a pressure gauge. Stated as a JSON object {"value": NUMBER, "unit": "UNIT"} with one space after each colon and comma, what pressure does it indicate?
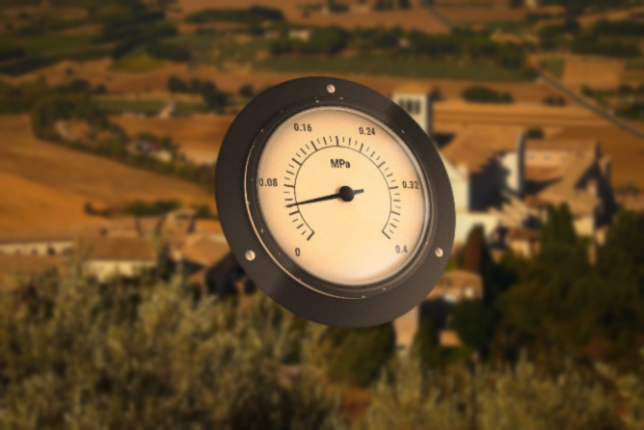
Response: {"value": 0.05, "unit": "MPa"}
